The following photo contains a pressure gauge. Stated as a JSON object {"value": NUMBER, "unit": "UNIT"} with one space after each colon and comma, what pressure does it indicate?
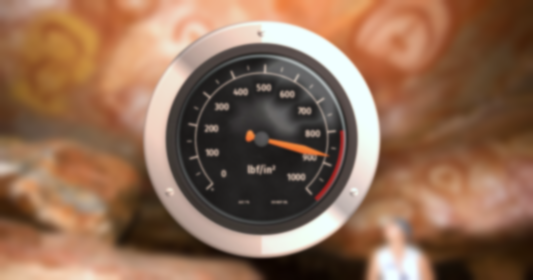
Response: {"value": 875, "unit": "psi"}
